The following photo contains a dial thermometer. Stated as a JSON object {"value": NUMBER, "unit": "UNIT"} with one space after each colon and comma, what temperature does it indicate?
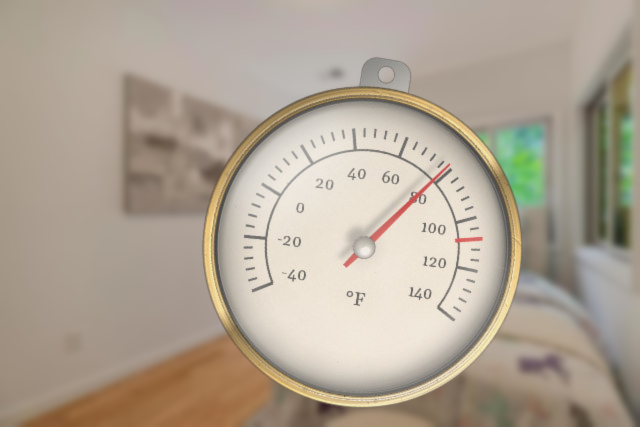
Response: {"value": 78, "unit": "°F"}
